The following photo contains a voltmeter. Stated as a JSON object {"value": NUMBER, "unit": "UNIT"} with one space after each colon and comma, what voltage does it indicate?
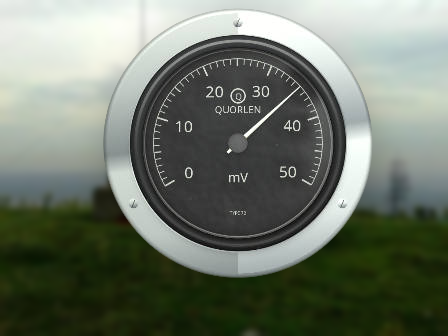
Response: {"value": 35, "unit": "mV"}
